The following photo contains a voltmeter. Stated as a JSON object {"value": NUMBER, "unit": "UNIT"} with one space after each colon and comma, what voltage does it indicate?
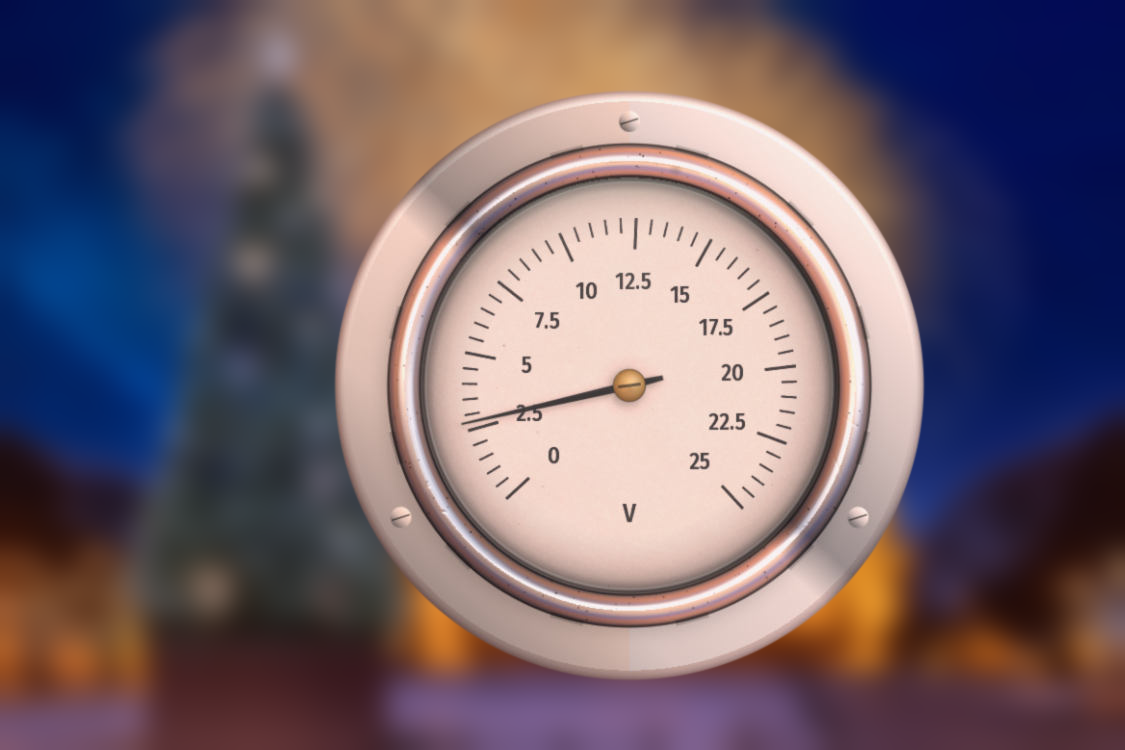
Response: {"value": 2.75, "unit": "V"}
